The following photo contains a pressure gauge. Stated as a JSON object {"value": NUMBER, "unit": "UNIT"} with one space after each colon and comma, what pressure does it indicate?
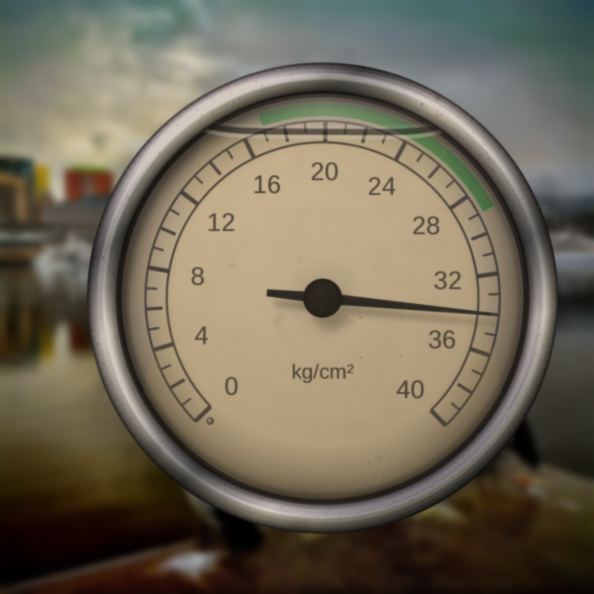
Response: {"value": 34, "unit": "kg/cm²"}
